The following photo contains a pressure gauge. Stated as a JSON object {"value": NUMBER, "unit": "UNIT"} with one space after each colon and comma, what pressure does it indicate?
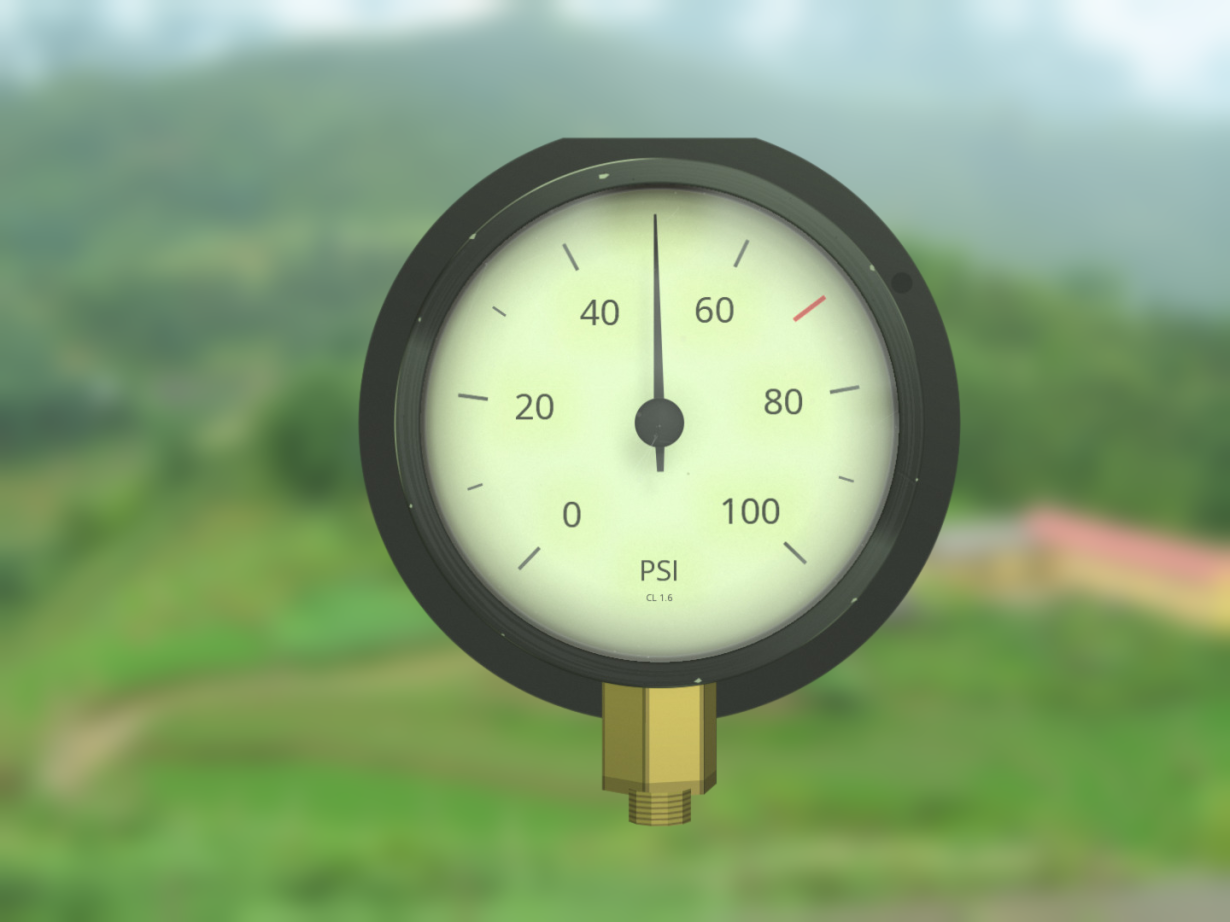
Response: {"value": 50, "unit": "psi"}
